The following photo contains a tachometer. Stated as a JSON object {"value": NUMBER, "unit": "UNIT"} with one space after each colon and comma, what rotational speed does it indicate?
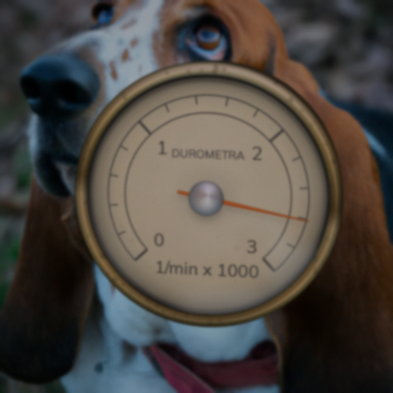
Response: {"value": 2600, "unit": "rpm"}
